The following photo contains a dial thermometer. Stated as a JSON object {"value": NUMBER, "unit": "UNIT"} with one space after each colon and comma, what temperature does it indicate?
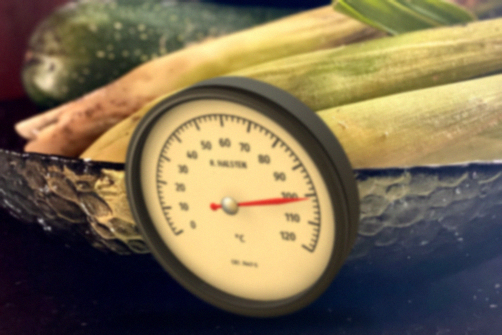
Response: {"value": 100, "unit": "°C"}
